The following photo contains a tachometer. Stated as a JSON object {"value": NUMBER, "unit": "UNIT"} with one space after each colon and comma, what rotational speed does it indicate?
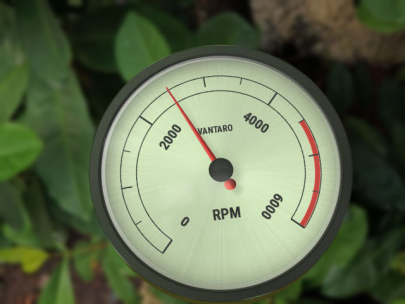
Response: {"value": 2500, "unit": "rpm"}
